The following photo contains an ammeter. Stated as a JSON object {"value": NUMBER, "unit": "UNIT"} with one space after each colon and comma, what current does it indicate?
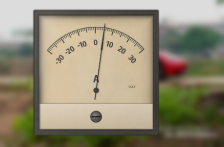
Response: {"value": 5, "unit": "A"}
